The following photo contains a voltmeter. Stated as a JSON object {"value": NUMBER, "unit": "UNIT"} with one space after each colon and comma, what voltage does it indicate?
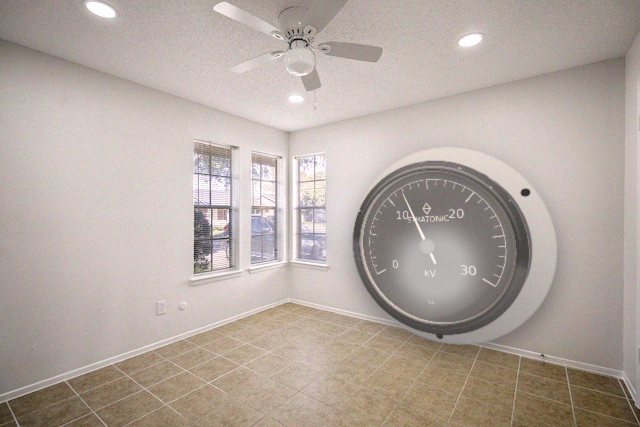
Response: {"value": 12, "unit": "kV"}
